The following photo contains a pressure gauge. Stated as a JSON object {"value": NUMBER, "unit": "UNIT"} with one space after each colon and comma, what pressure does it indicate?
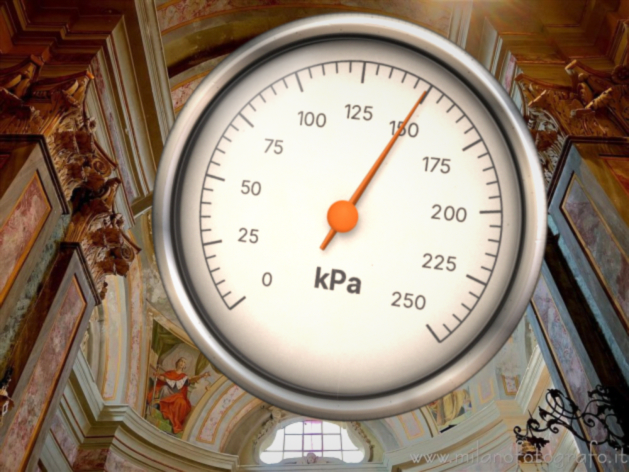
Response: {"value": 150, "unit": "kPa"}
